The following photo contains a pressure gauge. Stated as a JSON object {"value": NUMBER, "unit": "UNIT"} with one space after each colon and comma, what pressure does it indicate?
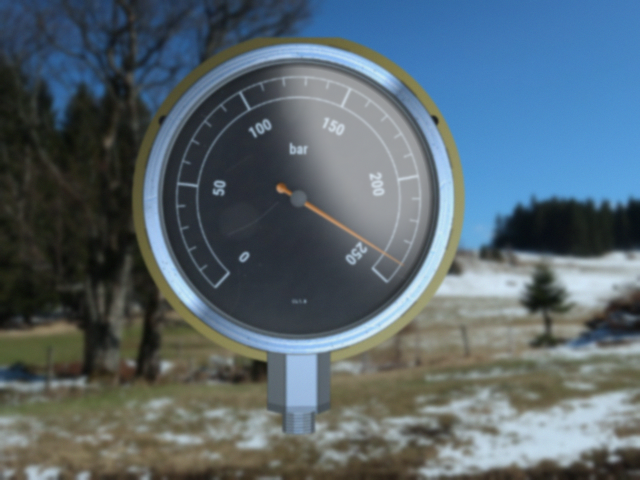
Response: {"value": 240, "unit": "bar"}
